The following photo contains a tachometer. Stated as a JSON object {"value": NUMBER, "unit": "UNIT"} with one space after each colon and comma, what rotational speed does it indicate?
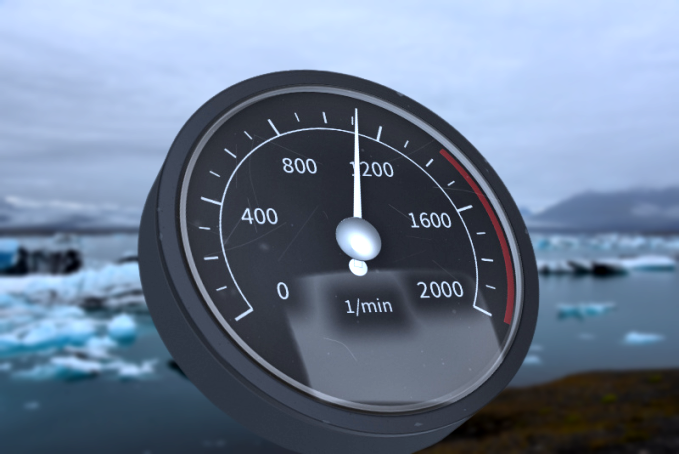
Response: {"value": 1100, "unit": "rpm"}
